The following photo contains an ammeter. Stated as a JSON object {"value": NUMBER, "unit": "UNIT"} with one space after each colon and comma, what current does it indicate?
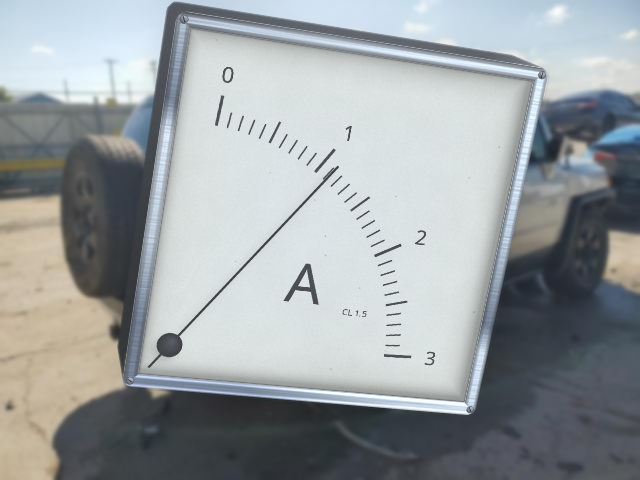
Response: {"value": 1.1, "unit": "A"}
